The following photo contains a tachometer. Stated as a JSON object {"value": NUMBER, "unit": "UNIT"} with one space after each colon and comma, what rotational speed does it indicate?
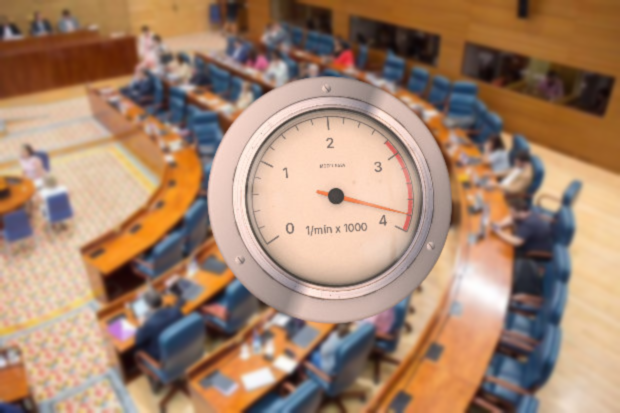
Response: {"value": 3800, "unit": "rpm"}
